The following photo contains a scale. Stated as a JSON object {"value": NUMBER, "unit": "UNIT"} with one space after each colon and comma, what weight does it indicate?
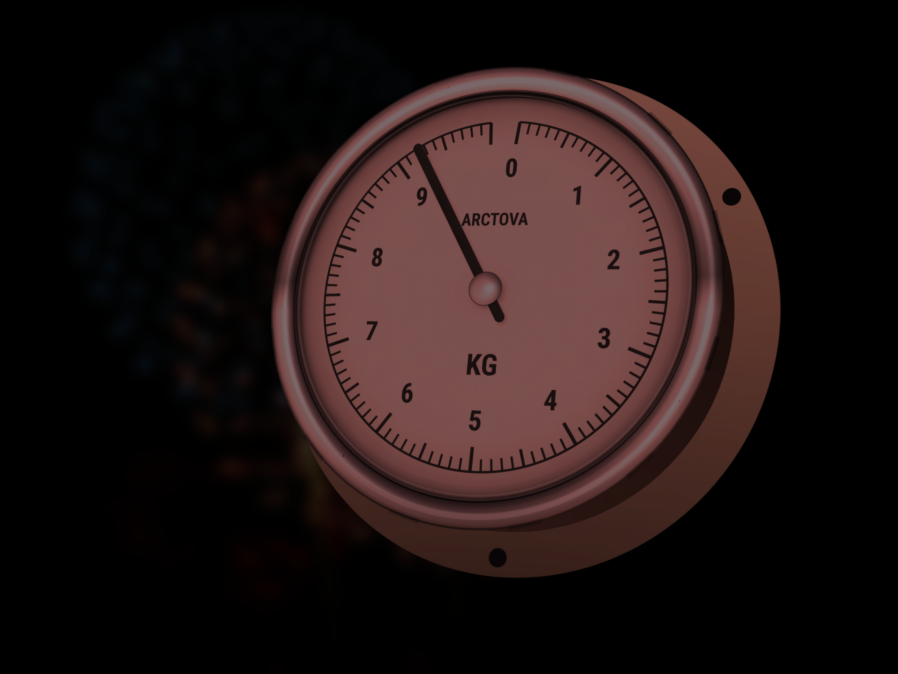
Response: {"value": 9.25, "unit": "kg"}
